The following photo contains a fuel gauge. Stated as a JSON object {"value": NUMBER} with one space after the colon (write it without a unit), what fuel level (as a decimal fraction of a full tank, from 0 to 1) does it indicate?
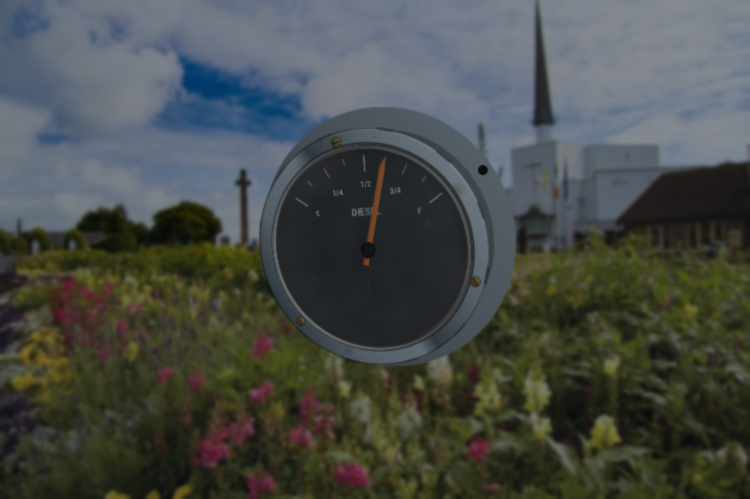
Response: {"value": 0.625}
